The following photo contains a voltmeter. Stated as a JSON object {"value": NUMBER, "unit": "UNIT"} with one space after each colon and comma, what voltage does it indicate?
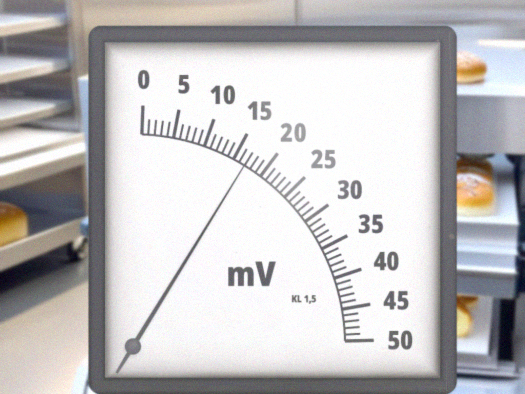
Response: {"value": 17, "unit": "mV"}
